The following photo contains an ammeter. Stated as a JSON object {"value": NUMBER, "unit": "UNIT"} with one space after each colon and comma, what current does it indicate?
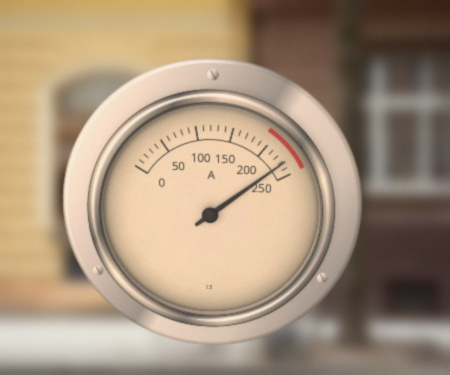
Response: {"value": 230, "unit": "A"}
